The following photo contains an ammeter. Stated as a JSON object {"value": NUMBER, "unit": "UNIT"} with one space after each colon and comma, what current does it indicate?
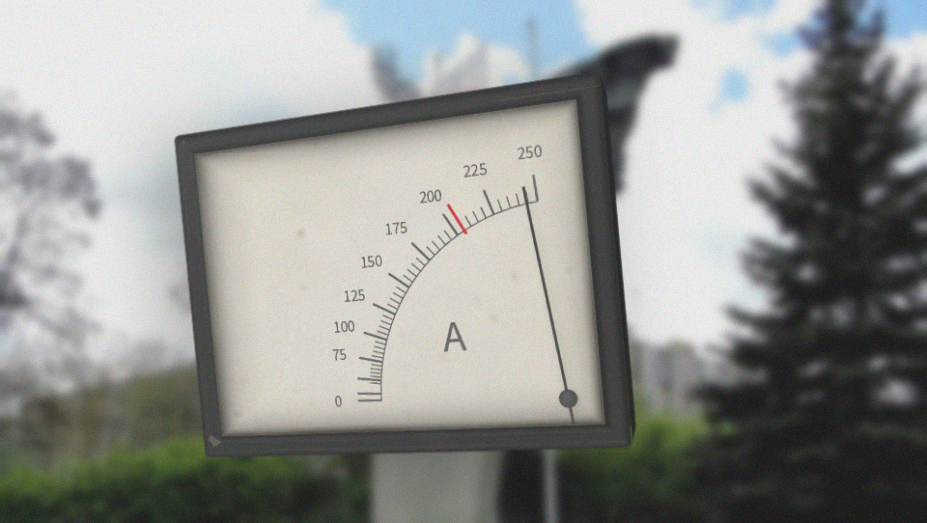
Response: {"value": 245, "unit": "A"}
